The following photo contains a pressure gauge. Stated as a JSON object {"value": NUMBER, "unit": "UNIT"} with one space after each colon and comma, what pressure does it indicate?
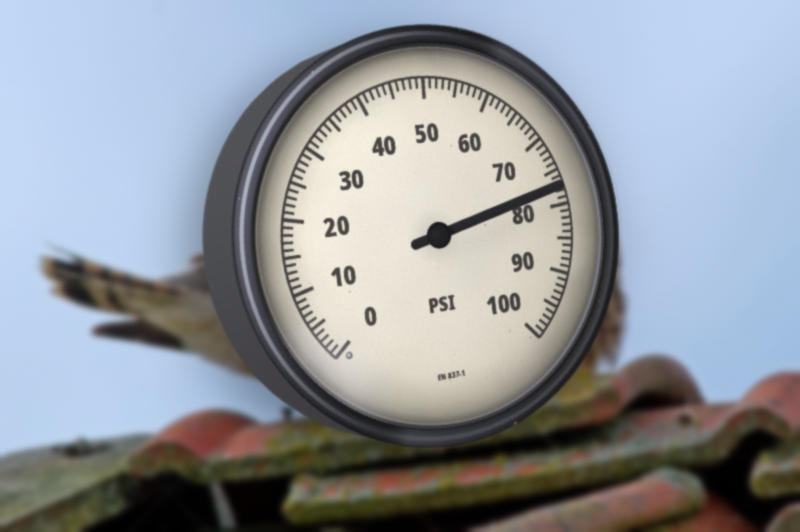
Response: {"value": 77, "unit": "psi"}
